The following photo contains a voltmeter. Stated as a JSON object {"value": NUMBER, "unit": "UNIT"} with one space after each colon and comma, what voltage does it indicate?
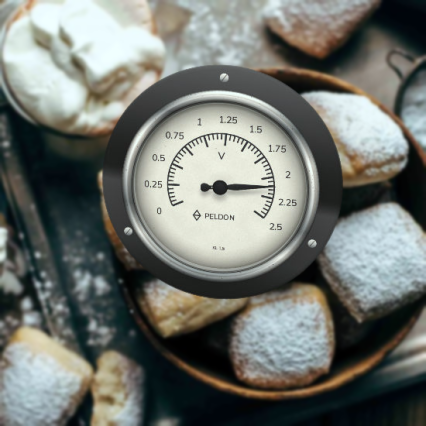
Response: {"value": 2.1, "unit": "V"}
